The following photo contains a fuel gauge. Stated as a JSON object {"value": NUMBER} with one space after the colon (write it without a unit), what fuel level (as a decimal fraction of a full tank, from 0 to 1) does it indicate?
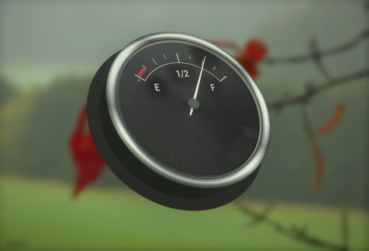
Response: {"value": 0.75}
